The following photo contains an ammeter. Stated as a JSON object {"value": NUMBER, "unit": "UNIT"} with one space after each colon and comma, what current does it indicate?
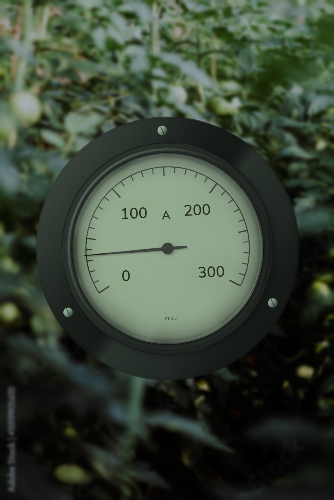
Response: {"value": 35, "unit": "A"}
